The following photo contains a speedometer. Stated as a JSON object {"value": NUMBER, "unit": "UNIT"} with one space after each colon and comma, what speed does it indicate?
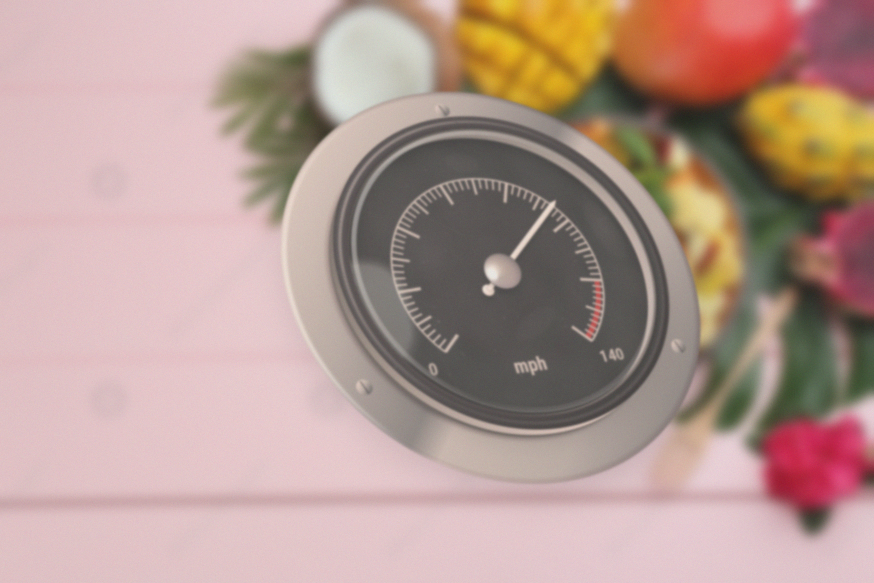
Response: {"value": 94, "unit": "mph"}
